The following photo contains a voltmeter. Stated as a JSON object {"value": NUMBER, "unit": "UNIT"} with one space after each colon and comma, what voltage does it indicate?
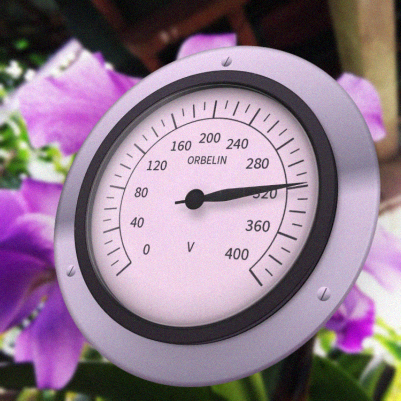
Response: {"value": 320, "unit": "V"}
